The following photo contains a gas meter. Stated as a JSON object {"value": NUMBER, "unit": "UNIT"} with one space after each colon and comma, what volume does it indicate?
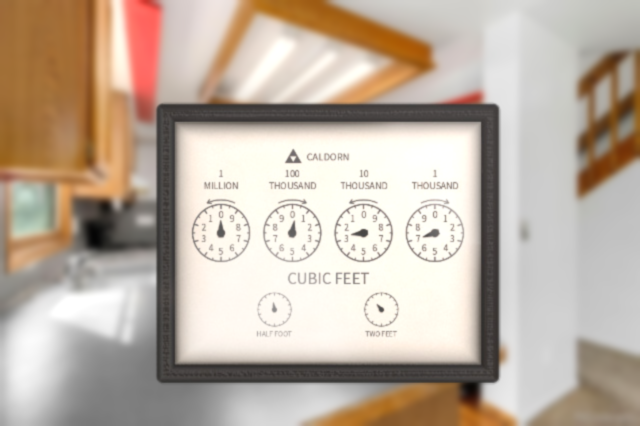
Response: {"value": 2700, "unit": "ft³"}
